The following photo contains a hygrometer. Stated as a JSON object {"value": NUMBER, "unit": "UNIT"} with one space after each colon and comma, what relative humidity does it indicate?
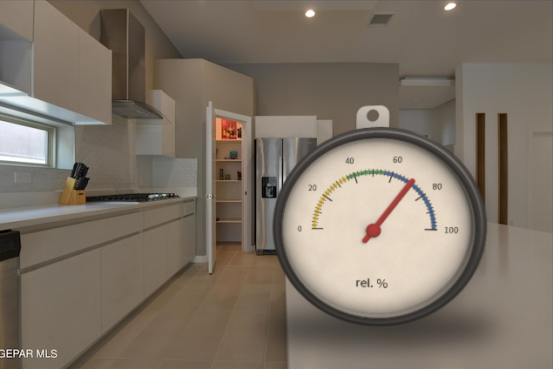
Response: {"value": 70, "unit": "%"}
